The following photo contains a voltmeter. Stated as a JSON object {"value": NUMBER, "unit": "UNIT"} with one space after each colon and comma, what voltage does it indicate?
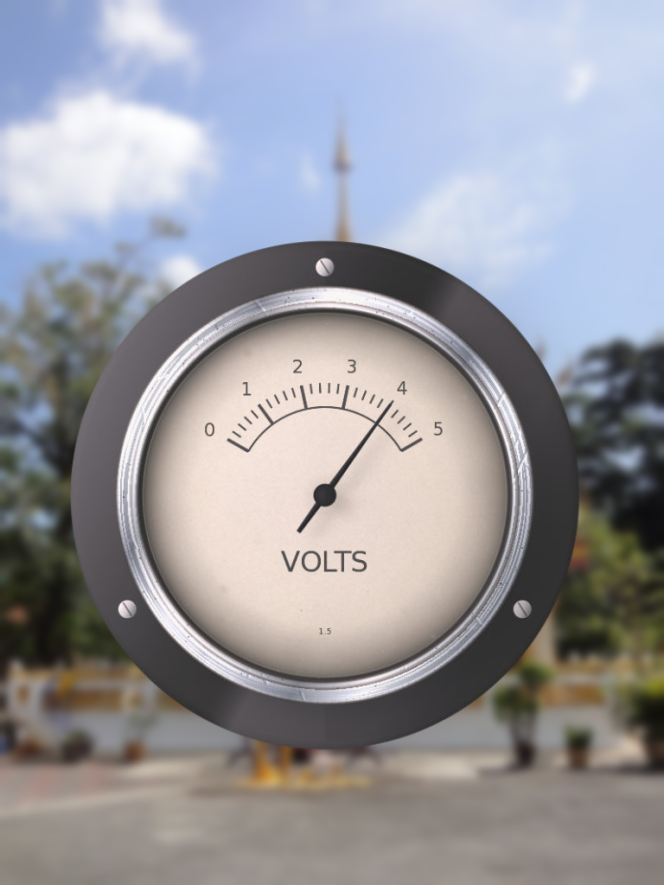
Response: {"value": 4, "unit": "V"}
